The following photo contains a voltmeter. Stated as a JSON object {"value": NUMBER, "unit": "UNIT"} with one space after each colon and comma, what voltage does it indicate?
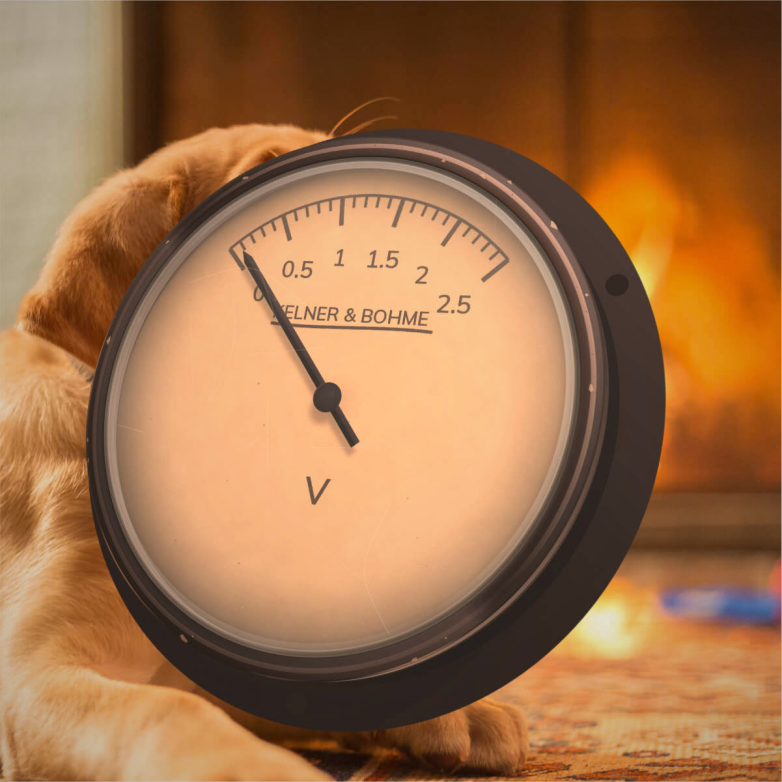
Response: {"value": 0.1, "unit": "V"}
